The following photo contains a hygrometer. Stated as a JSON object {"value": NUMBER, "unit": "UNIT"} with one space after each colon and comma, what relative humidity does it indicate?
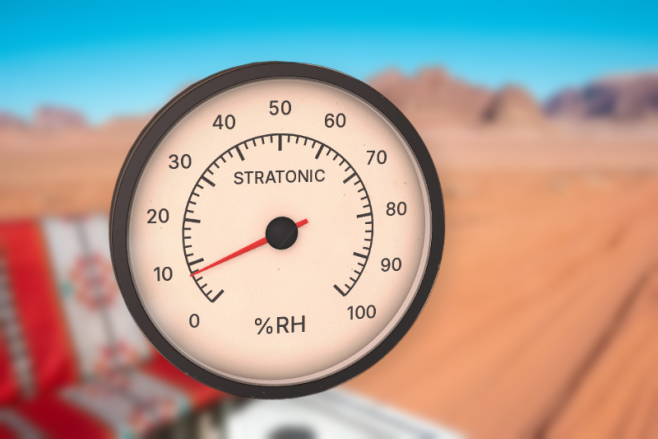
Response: {"value": 8, "unit": "%"}
